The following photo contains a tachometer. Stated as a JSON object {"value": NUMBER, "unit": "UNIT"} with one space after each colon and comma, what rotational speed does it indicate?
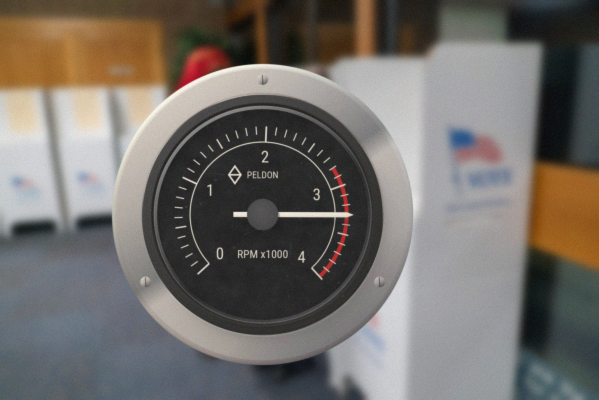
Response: {"value": 3300, "unit": "rpm"}
